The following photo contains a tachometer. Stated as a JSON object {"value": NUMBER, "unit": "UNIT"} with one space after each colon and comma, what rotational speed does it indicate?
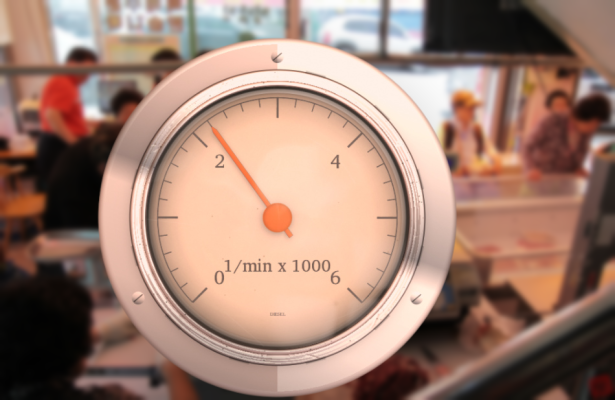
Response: {"value": 2200, "unit": "rpm"}
